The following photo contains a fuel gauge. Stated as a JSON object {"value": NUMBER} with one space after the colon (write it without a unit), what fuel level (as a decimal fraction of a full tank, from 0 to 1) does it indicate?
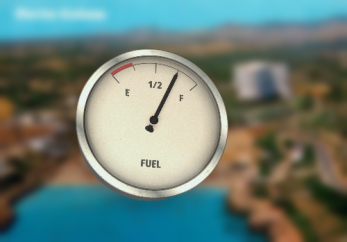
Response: {"value": 0.75}
